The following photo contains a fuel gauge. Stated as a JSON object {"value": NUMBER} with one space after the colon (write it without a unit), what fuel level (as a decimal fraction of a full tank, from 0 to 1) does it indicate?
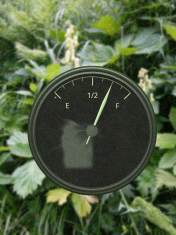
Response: {"value": 0.75}
